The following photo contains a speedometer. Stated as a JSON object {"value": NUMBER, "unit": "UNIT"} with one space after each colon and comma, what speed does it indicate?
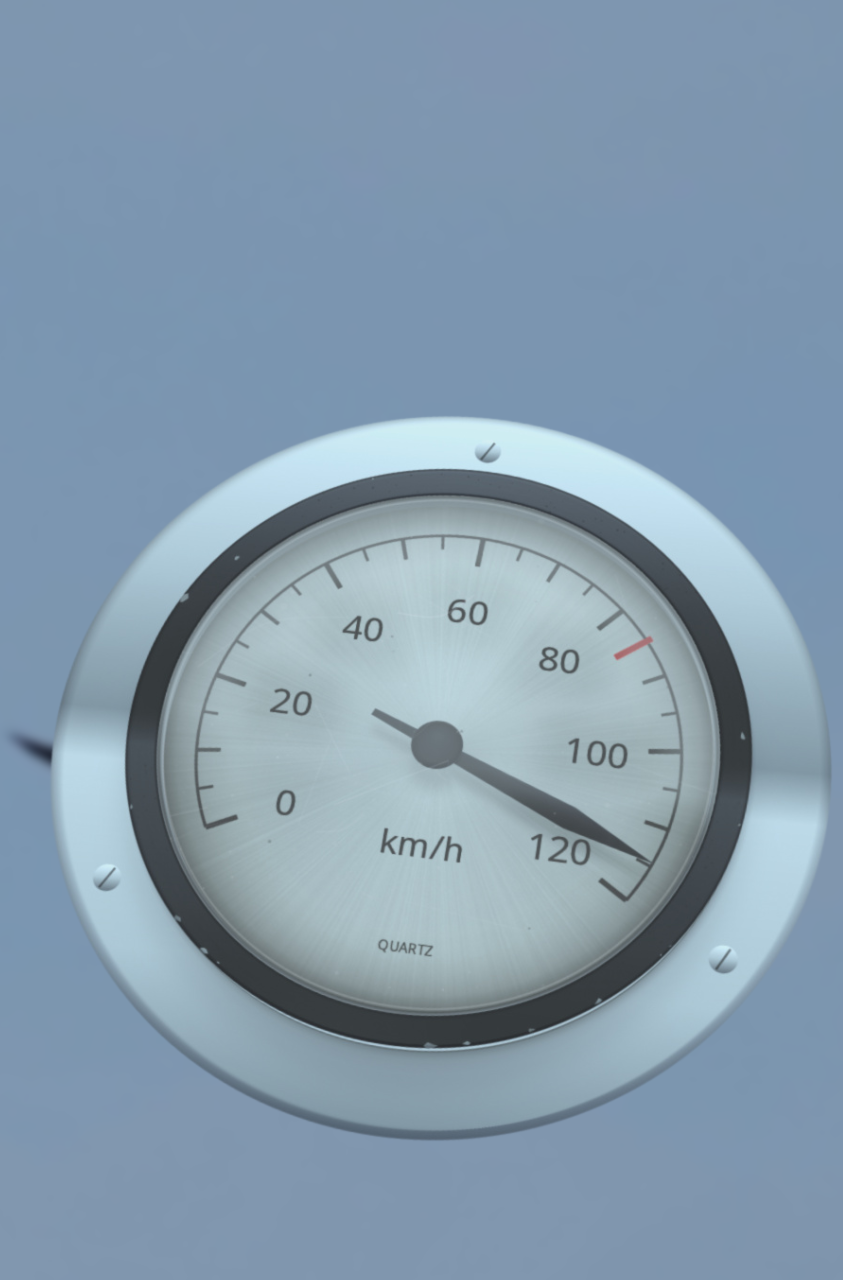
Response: {"value": 115, "unit": "km/h"}
